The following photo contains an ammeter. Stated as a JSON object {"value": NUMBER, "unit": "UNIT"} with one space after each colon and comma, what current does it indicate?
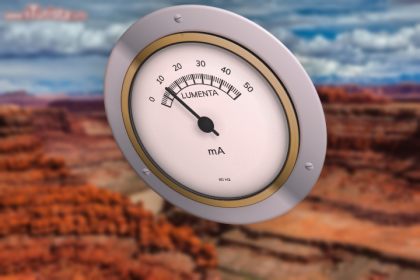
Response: {"value": 10, "unit": "mA"}
